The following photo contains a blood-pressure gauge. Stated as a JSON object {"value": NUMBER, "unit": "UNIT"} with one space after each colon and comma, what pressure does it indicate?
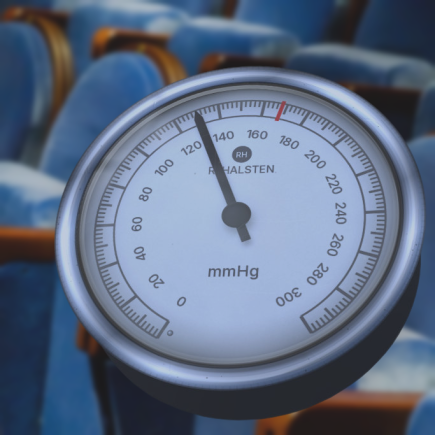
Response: {"value": 130, "unit": "mmHg"}
